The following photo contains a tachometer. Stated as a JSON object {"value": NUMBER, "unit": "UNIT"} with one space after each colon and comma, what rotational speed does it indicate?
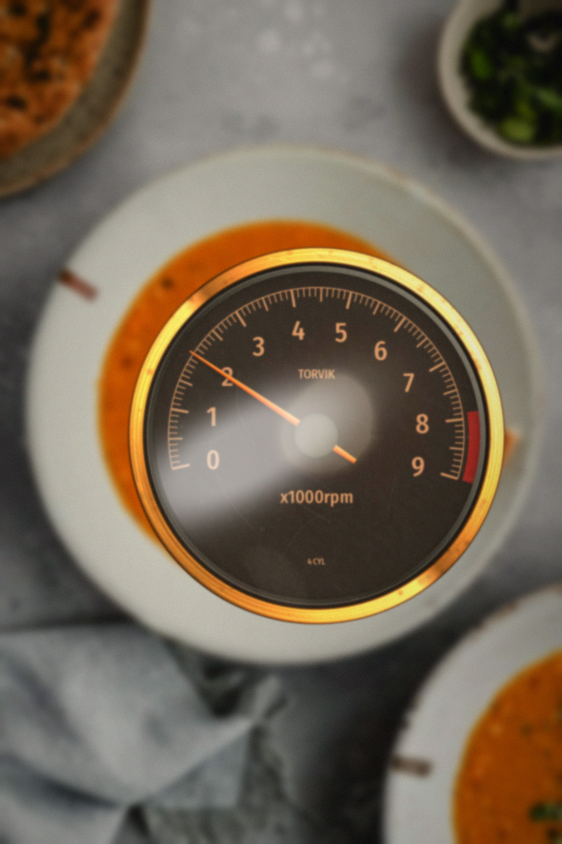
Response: {"value": 2000, "unit": "rpm"}
